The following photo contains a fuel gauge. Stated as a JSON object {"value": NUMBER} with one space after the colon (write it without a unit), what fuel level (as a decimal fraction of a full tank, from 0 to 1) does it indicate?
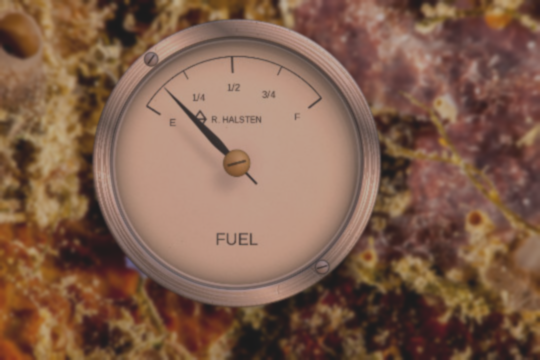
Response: {"value": 0.125}
